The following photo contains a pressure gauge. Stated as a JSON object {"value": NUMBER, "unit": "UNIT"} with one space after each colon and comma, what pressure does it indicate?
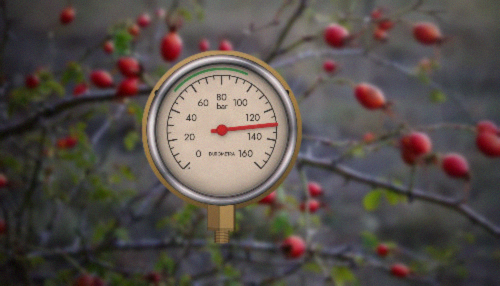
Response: {"value": 130, "unit": "bar"}
